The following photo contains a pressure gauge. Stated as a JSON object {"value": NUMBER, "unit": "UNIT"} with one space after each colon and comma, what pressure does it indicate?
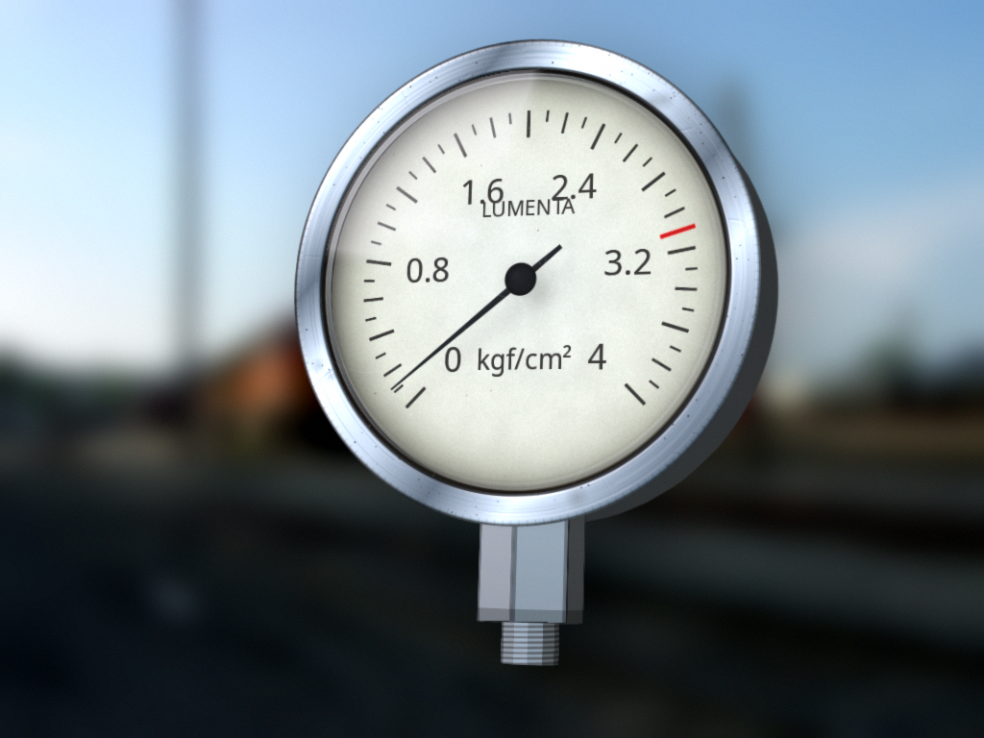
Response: {"value": 0.1, "unit": "kg/cm²"}
